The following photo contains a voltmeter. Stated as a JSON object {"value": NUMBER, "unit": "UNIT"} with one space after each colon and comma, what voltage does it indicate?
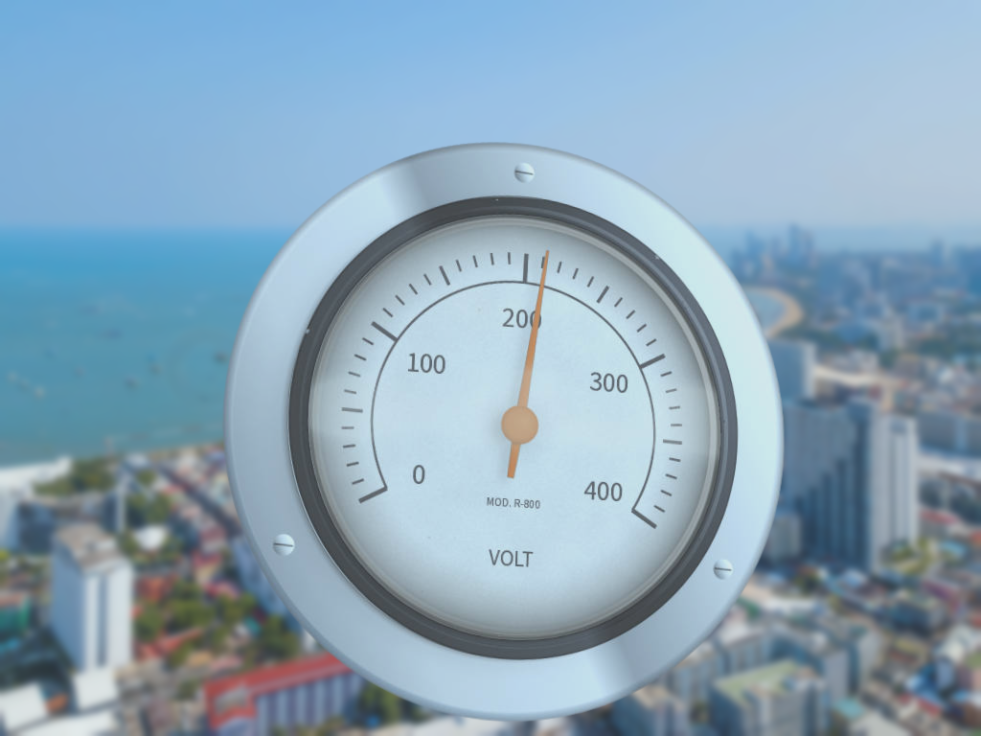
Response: {"value": 210, "unit": "V"}
